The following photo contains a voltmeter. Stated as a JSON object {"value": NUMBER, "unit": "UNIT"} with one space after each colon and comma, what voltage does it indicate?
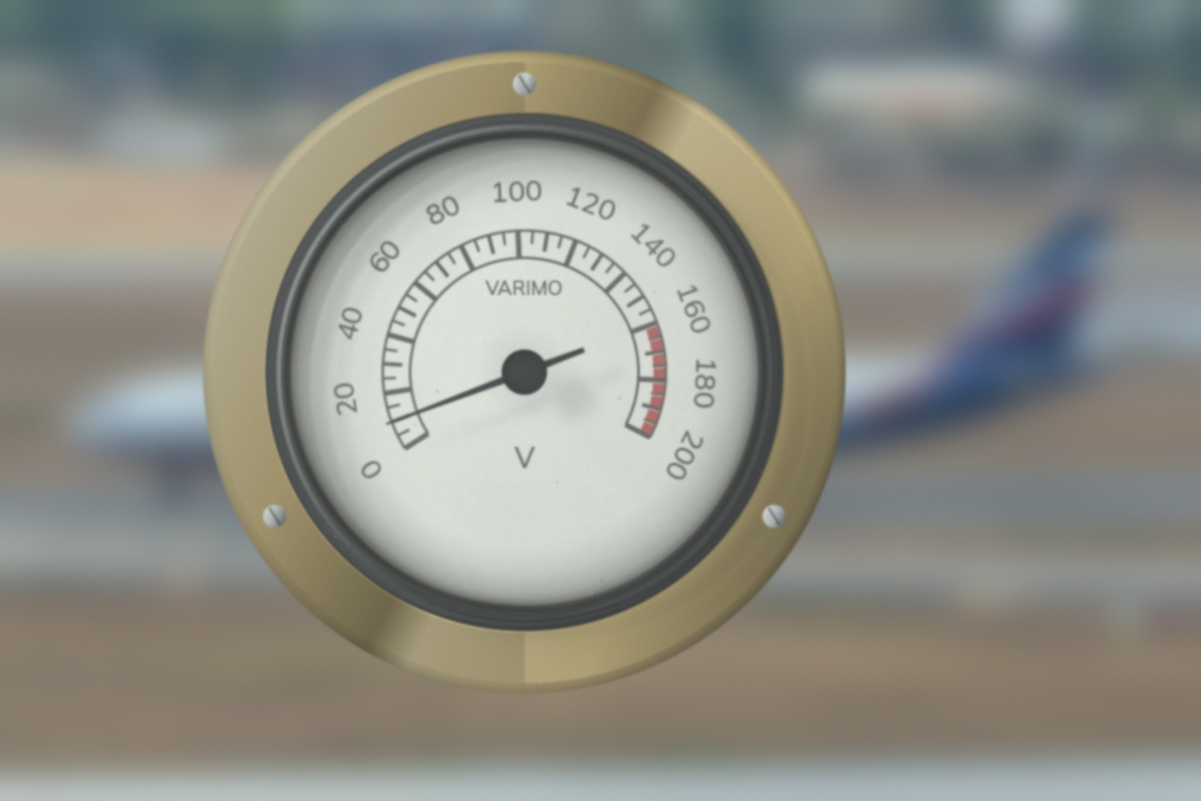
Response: {"value": 10, "unit": "V"}
